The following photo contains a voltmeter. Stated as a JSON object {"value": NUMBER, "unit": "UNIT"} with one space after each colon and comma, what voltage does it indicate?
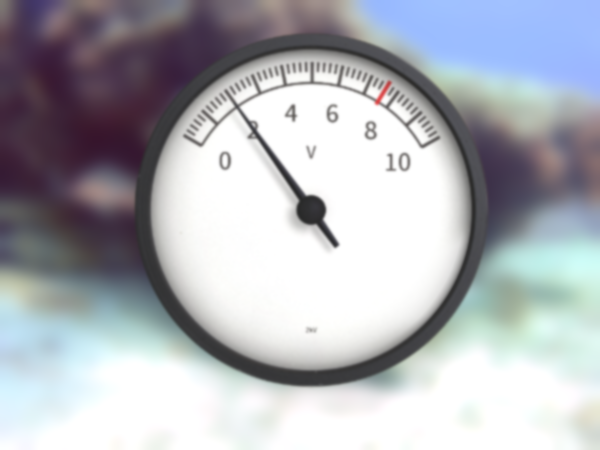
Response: {"value": 2, "unit": "V"}
